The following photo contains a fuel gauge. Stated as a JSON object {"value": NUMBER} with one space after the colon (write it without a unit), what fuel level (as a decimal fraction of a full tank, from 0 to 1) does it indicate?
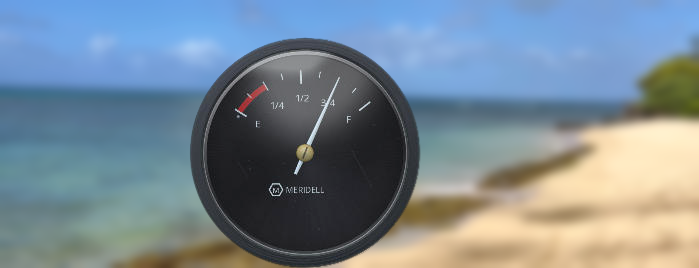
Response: {"value": 0.75}
